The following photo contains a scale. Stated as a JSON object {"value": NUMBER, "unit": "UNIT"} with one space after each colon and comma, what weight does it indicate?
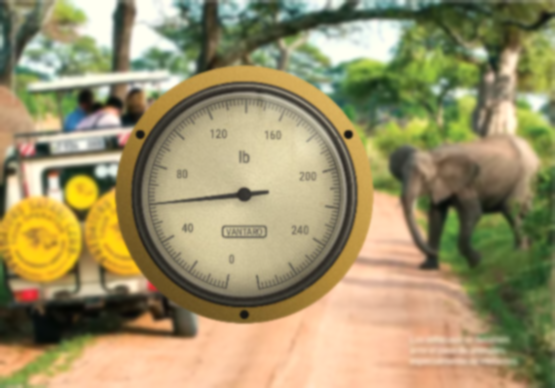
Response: {"value": 60, "unit": "lb"}
